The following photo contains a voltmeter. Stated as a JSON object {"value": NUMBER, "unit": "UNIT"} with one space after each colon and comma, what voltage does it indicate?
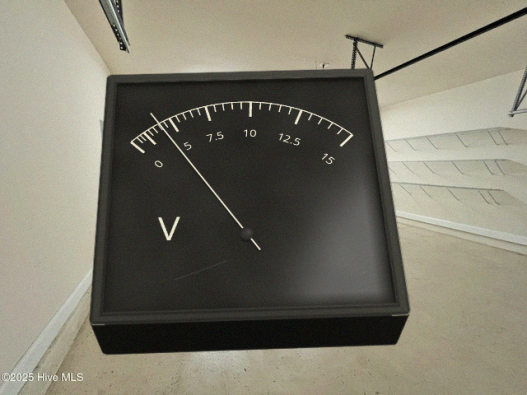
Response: {"value": 4, "unit": "V"}
